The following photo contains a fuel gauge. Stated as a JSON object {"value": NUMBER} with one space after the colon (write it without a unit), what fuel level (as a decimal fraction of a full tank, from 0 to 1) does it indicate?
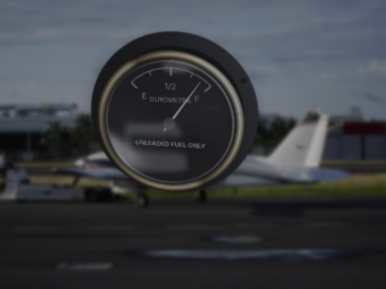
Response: {"value": 0.875}
